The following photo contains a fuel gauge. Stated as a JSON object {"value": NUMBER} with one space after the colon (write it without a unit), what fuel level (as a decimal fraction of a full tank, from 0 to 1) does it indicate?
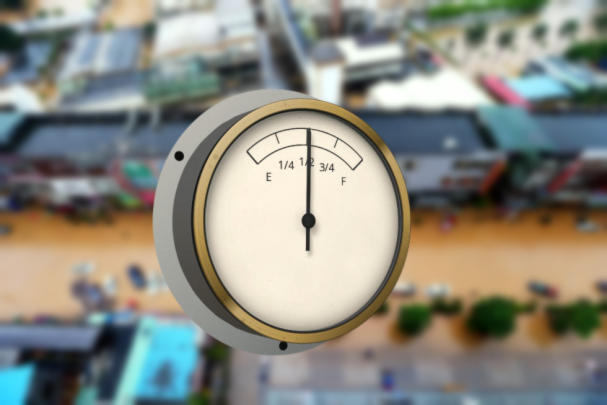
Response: {"value": 0.5}
